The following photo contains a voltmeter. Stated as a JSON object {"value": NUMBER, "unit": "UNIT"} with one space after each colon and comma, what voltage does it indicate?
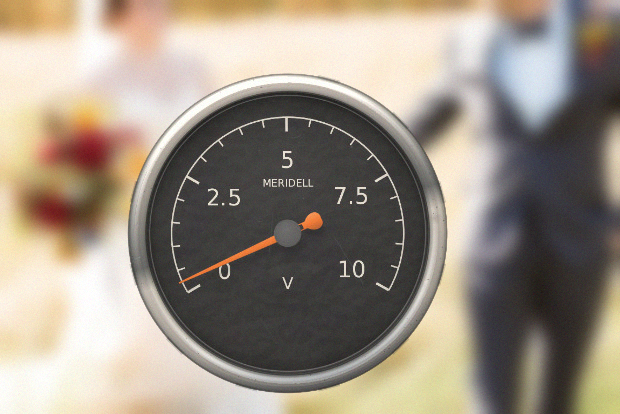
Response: {"value": 0.25, "unit": "V"}
